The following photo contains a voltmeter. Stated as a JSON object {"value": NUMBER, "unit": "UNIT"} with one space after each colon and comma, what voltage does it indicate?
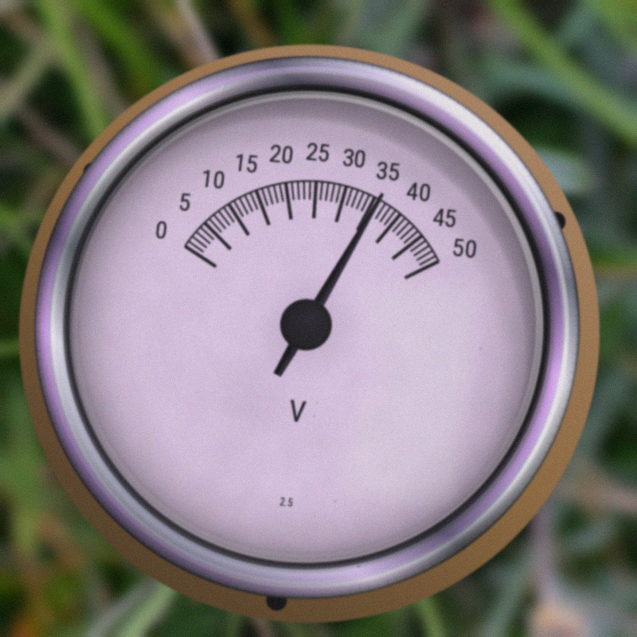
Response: {"value": 36, "unit": "V"}
